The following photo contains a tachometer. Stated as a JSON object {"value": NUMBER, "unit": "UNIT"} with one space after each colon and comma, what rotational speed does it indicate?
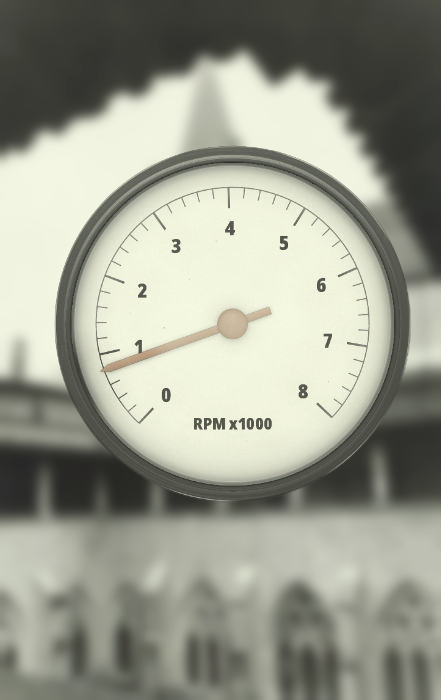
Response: {"value": 800, "unit": "rpm"}
